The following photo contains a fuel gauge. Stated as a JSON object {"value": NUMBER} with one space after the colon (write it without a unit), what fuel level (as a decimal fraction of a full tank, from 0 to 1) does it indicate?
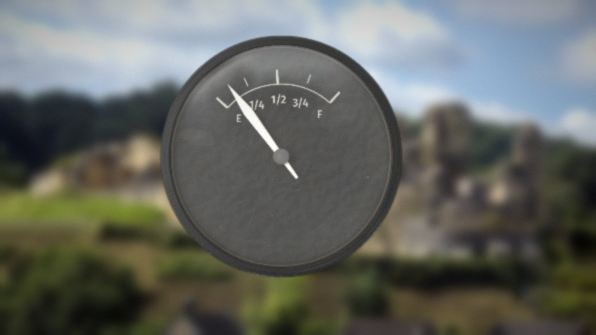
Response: {"value": 0.125}
